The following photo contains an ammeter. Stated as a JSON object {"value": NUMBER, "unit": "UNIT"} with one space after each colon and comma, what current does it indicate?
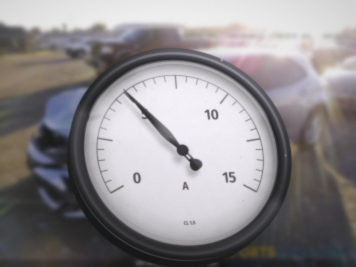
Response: {"value": 5, "unit": "A"}
